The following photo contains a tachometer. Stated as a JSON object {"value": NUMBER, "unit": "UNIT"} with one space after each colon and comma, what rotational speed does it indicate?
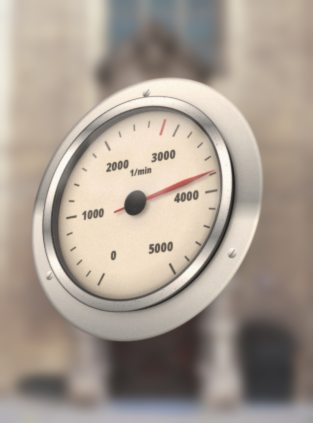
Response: {"value": 3800, "unit": "rpm"}
